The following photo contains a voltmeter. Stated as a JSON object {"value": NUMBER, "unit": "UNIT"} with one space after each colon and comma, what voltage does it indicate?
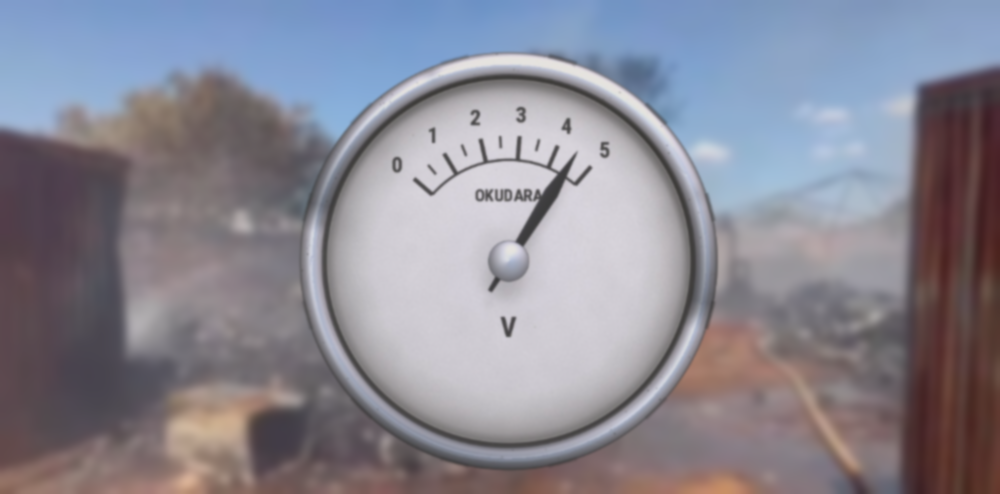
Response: {"value": 4.5, "unit": "V"}
